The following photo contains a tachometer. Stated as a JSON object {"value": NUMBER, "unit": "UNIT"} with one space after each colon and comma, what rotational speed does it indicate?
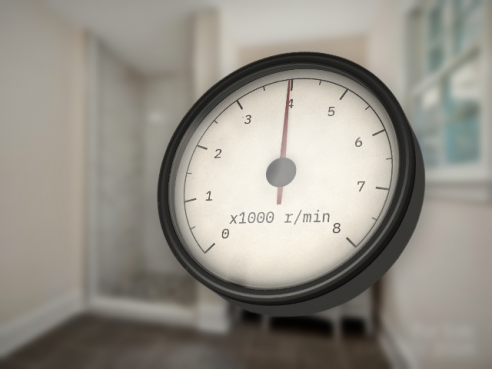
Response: {"value": 4000, "unit": "rpm"}
